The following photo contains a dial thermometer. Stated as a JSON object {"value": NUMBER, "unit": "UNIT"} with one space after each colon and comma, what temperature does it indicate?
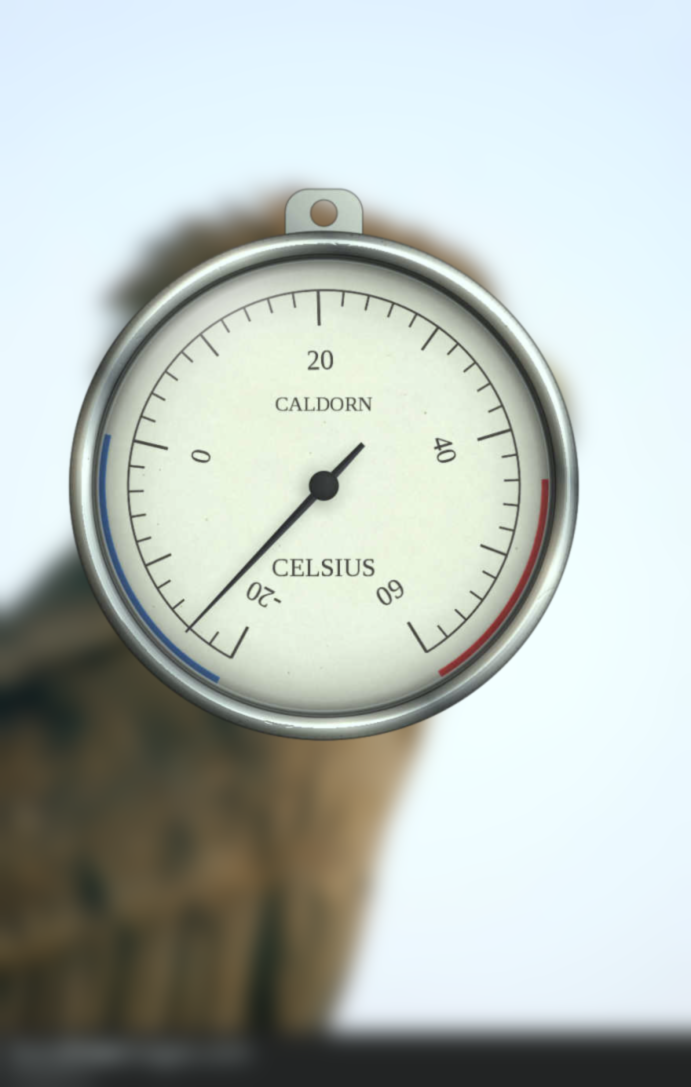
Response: {"value": -16, "unit": "°C"}
